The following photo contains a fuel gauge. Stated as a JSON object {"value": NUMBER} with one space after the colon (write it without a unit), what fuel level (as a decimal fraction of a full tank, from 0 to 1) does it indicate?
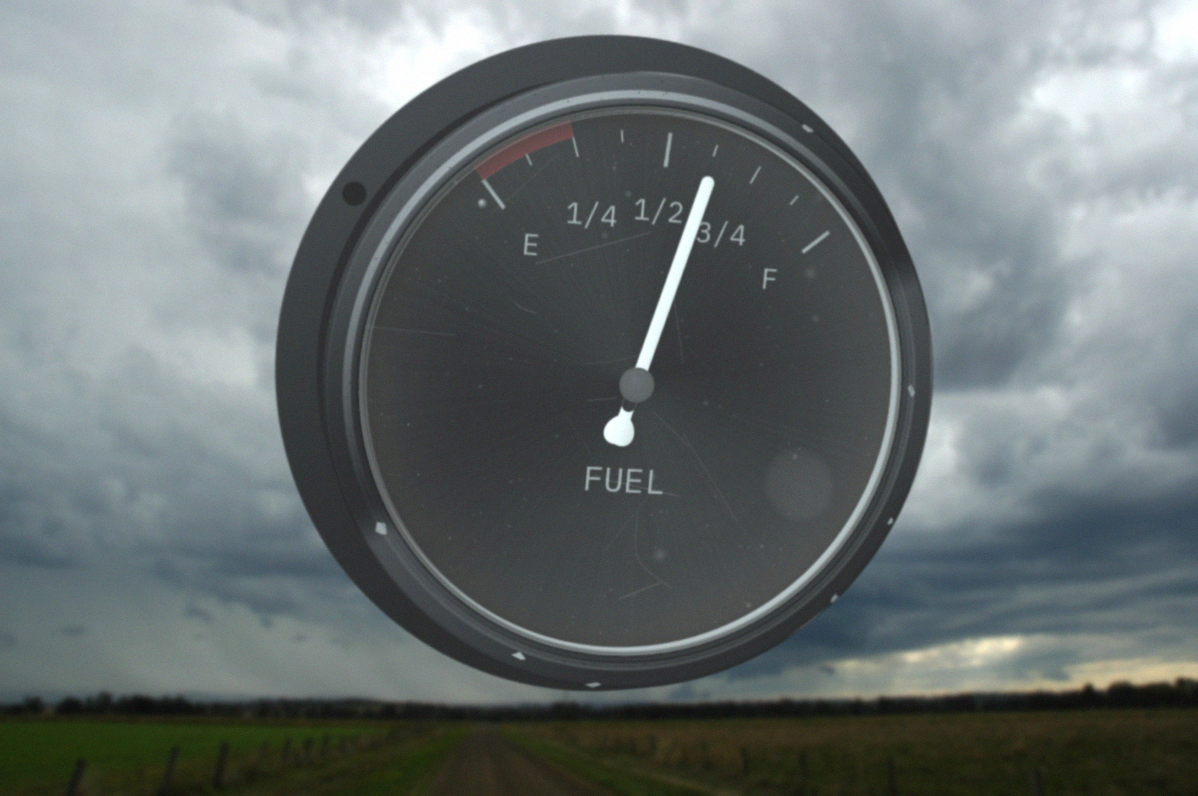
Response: {"value": 0.625}
